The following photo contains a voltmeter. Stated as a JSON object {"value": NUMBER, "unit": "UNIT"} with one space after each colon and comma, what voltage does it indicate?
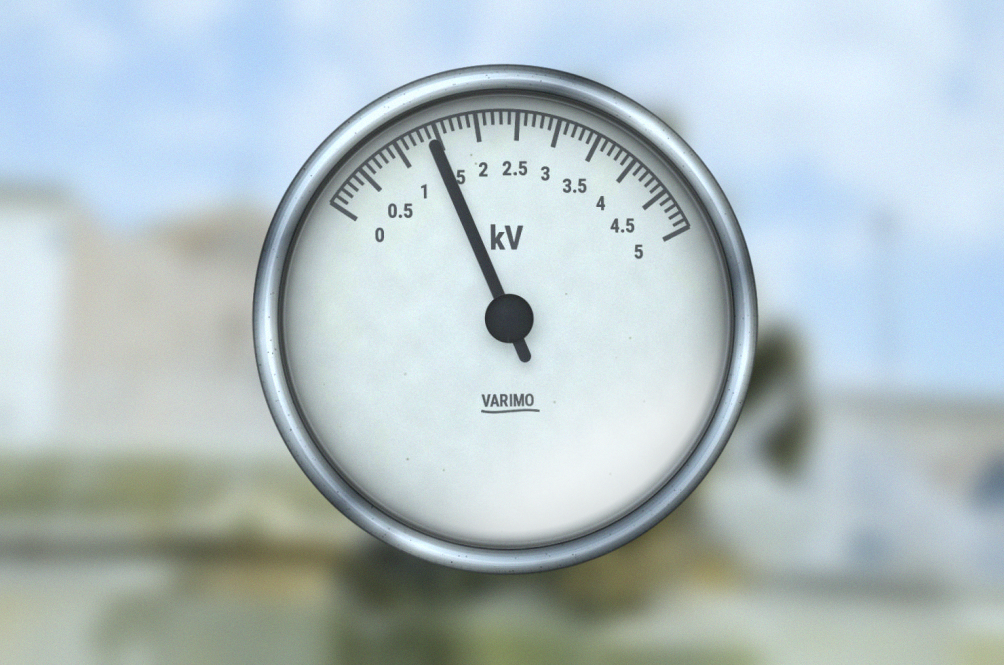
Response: {"value": 1.4, "unit": "kV"}
